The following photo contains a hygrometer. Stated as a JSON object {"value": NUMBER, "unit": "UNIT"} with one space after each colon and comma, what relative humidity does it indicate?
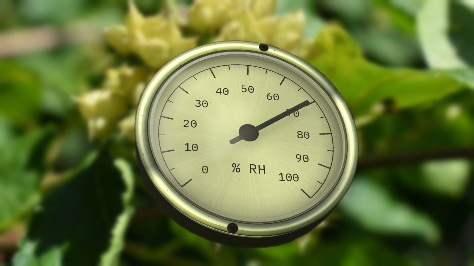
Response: {"value": 70, "unit": "%"}
